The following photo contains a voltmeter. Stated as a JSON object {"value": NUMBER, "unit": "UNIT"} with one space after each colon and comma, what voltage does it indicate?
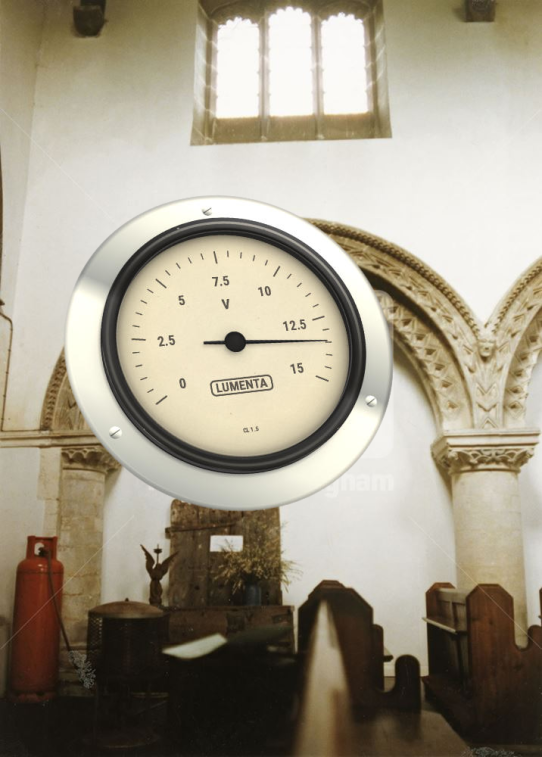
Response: {"value": 13.5, "unit": "V"}
